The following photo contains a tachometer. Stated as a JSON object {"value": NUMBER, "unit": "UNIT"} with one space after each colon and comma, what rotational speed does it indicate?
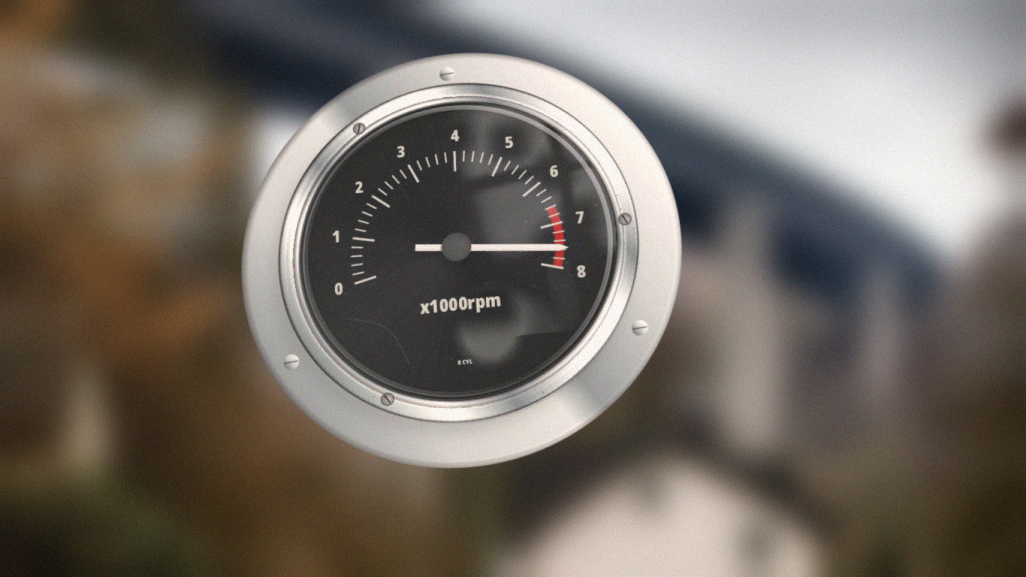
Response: {"value": 7600, "unit": "rpm"}
